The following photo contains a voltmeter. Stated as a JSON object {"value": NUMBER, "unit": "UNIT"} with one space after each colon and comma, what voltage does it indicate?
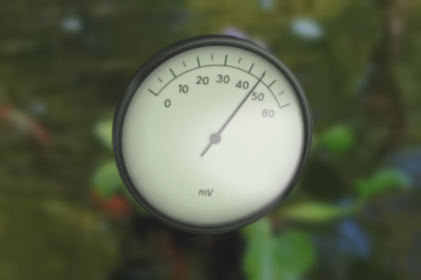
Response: {"value": 45, "unit": "mV"}
